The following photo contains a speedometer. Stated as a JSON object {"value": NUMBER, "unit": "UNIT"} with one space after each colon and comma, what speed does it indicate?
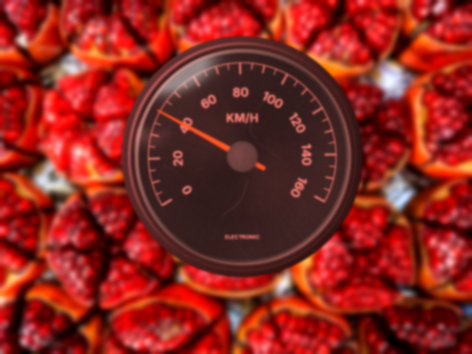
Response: {"value": 40, "unit": "km/h"}
